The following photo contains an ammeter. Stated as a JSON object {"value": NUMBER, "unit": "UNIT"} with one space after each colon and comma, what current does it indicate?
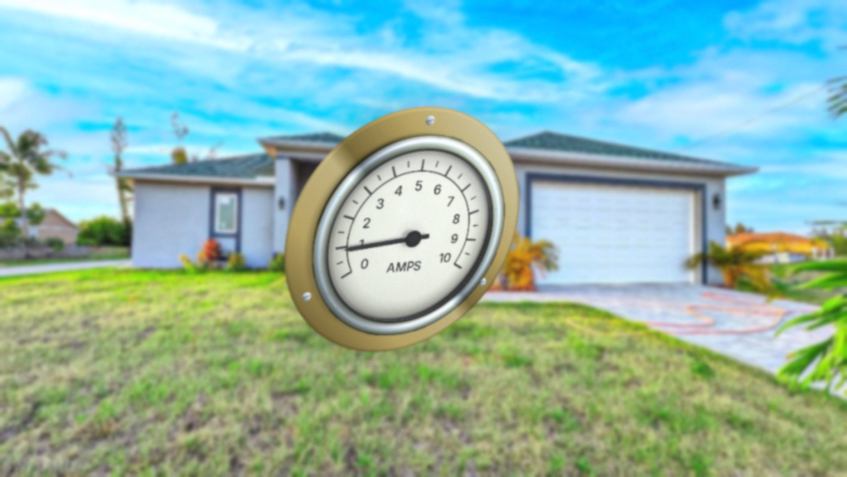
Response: {"value": 1, "unit": "A"}
